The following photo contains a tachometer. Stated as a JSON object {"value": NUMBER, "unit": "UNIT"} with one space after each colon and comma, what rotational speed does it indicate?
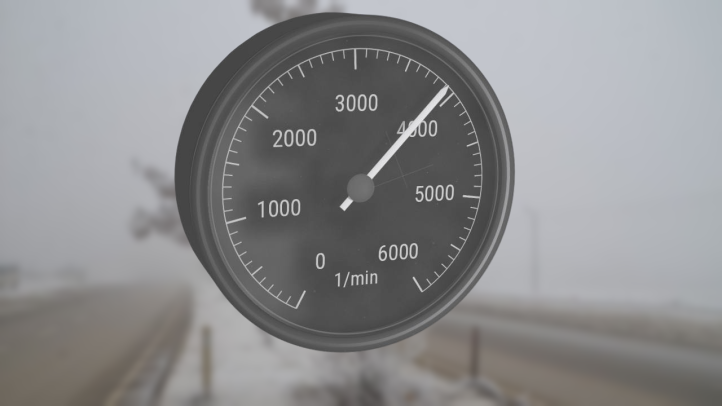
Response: {"value": 3900, "unit": "rpm"}
